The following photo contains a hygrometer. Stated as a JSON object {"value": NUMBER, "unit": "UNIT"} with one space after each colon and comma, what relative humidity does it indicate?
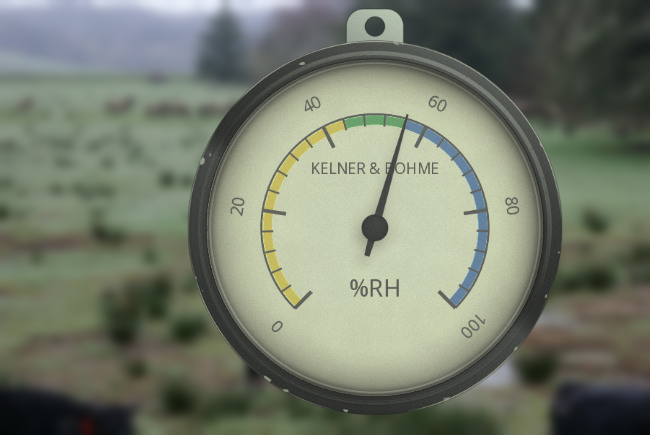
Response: {"value": 56, "unit": "%"}
